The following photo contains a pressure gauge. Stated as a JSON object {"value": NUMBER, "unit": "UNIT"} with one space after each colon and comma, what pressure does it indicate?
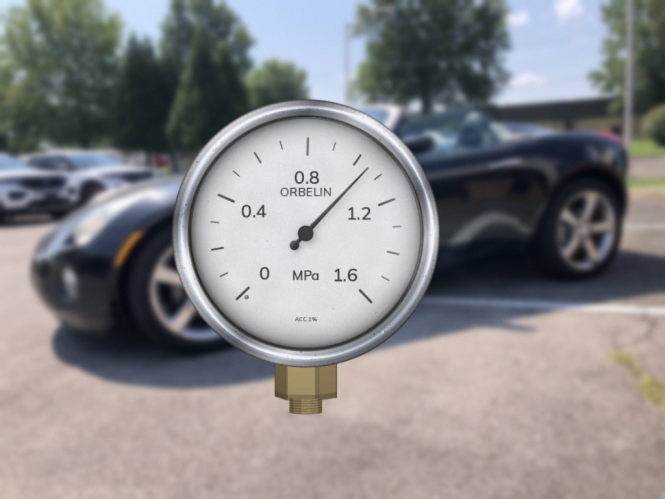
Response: {"value": 1.05, "unit": "MPa"}
